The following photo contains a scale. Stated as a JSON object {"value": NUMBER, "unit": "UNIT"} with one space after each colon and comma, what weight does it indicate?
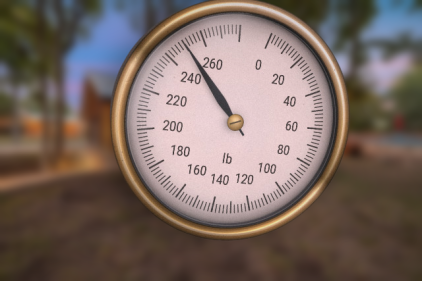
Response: {"value": 250, "unit": "lb"}
